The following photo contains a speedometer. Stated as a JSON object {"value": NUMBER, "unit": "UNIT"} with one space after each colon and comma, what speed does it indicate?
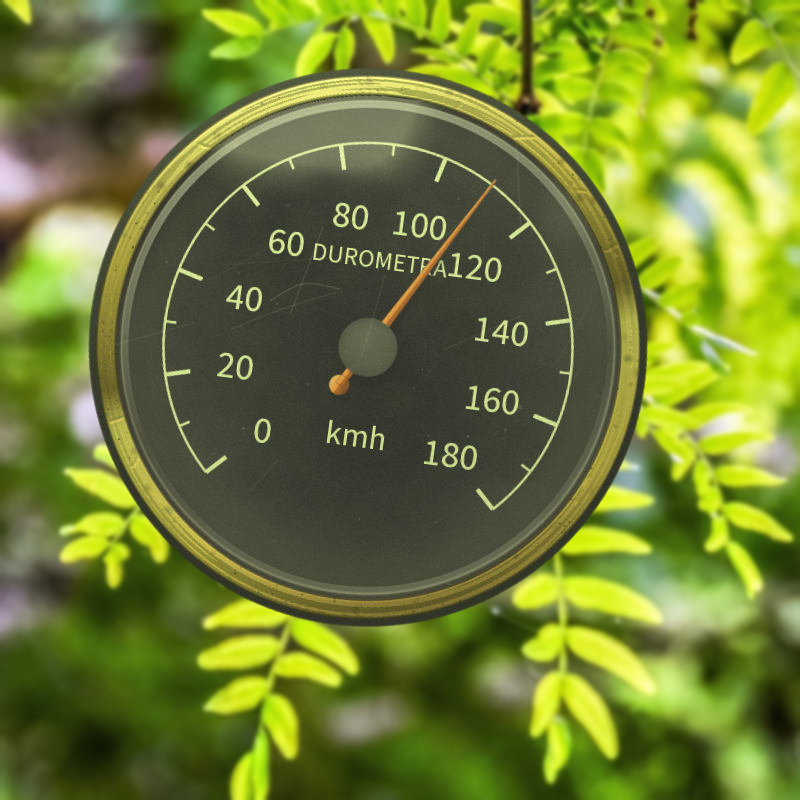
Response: {"value": 110, "unit": "km/h"}
